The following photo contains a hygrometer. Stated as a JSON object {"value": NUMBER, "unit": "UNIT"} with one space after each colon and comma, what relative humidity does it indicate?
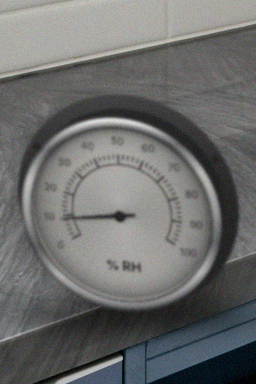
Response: {"value": 10, "unit": "%"}
